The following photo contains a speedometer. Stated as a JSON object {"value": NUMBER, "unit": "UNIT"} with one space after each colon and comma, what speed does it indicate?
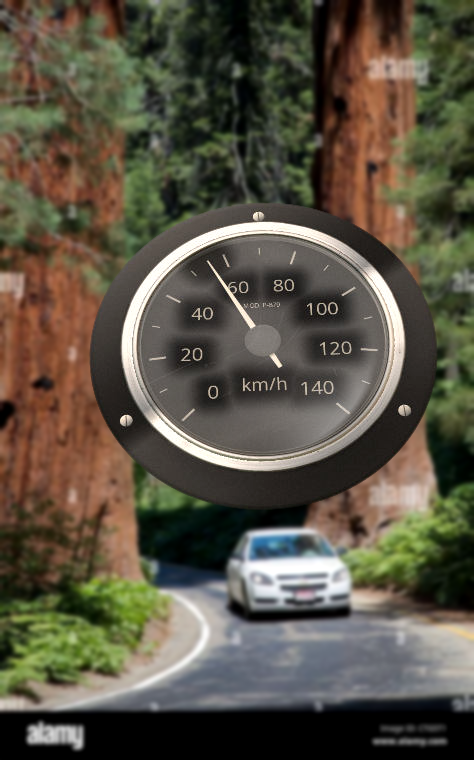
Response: {"value": 55, "unit": "km/h"}
